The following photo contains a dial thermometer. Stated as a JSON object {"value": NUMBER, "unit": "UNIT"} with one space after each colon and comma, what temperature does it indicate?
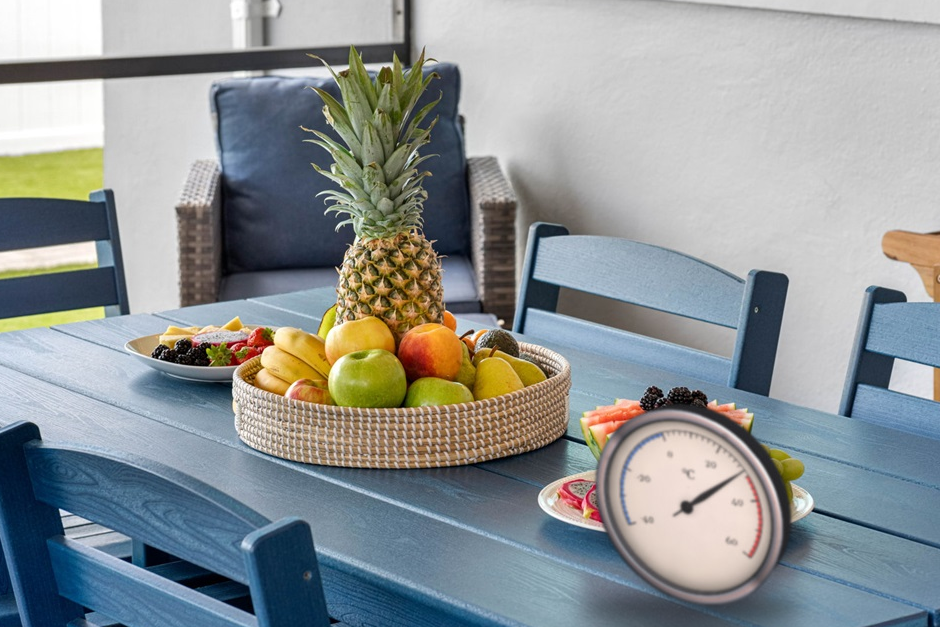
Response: {"value": 30, "unit": "°C"}
